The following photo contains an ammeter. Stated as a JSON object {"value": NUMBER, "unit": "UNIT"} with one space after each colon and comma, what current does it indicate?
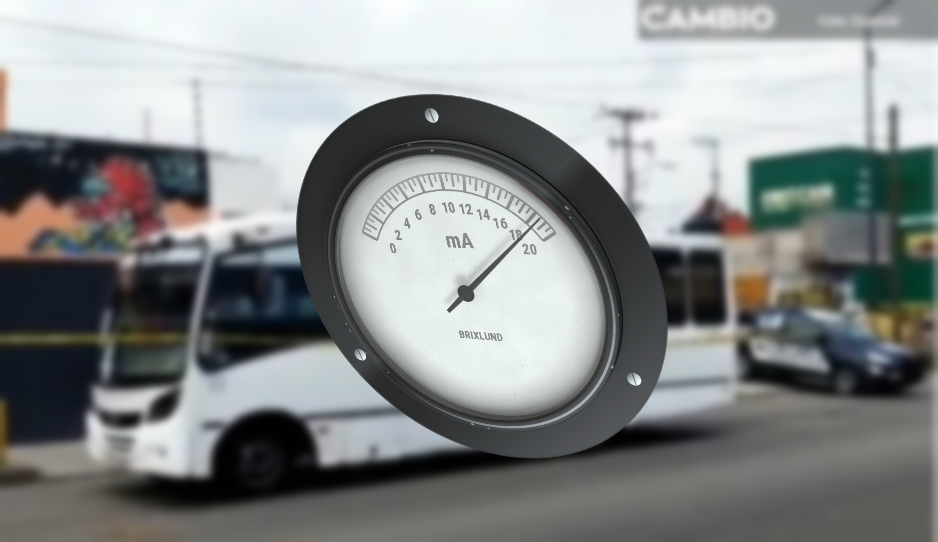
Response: {"value": 18.5, "unit": "mA"}
